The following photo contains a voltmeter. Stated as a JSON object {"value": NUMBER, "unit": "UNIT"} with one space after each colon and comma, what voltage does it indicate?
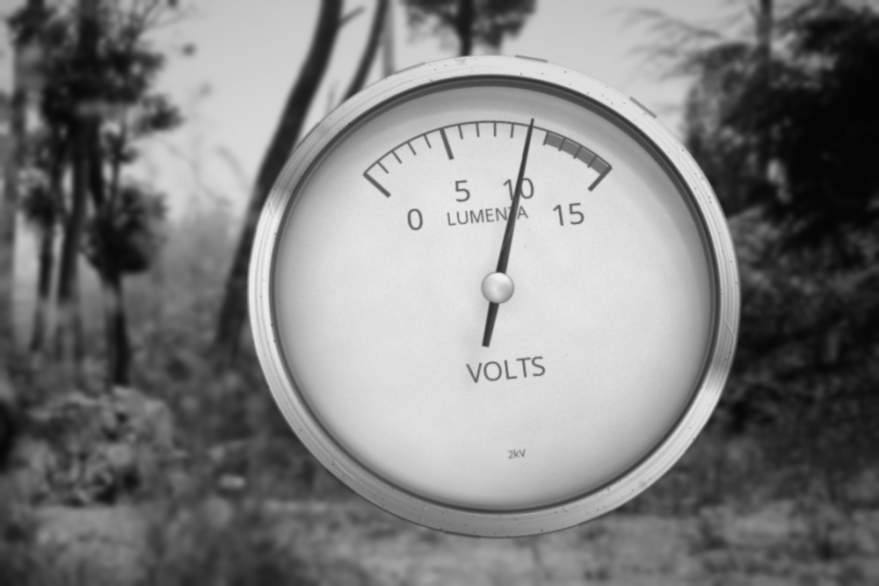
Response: {"value": 10, "unit": "V"}
